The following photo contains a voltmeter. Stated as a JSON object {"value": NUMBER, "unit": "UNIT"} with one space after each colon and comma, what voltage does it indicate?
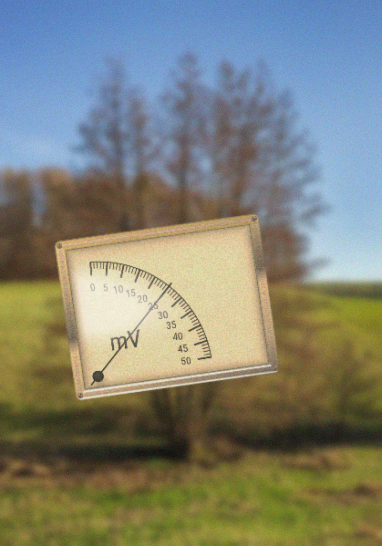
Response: {"value": 25, "unit": "mV"}
